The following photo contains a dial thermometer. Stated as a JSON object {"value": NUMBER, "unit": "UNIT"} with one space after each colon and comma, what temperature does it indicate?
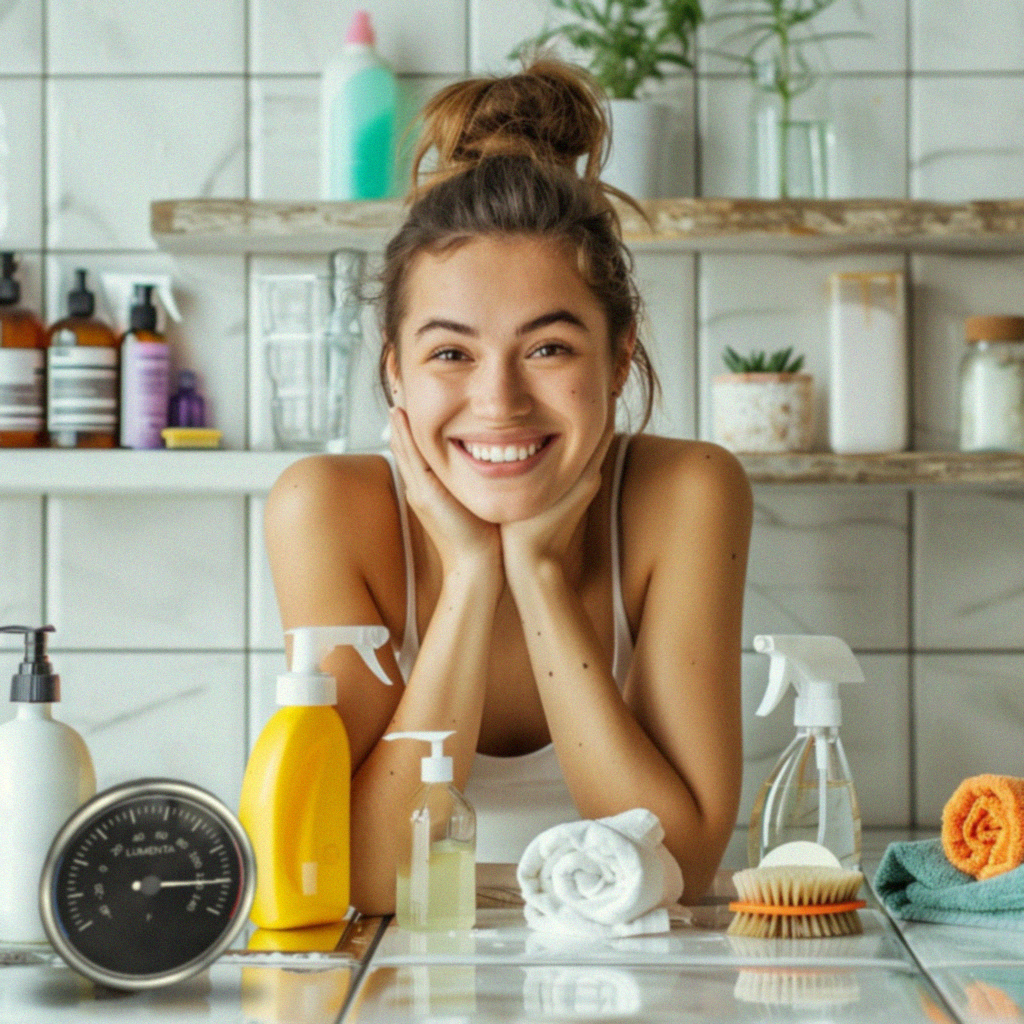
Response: {"value": 120, "unit": "°F"}
